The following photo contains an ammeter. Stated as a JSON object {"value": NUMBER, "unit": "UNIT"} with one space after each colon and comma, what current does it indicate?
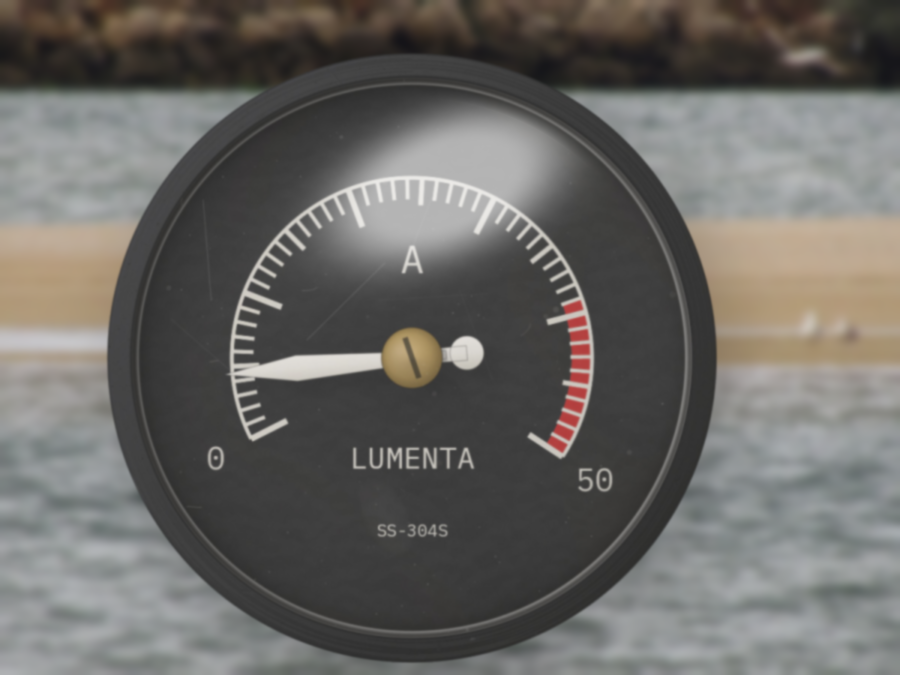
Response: {"value": 4.5, "unit": "A"}
